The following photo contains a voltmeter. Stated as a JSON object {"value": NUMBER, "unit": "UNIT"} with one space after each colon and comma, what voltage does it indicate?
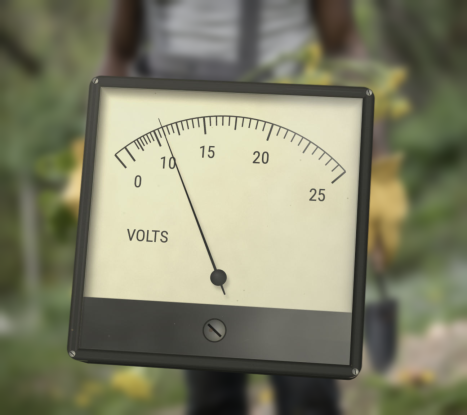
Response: {"value": 11, "unit": "V"}
